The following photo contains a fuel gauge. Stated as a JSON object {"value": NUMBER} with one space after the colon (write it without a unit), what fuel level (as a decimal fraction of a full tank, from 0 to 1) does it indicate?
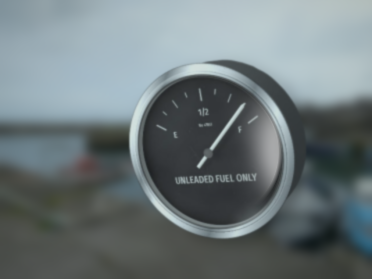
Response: {"value": 0.875}
